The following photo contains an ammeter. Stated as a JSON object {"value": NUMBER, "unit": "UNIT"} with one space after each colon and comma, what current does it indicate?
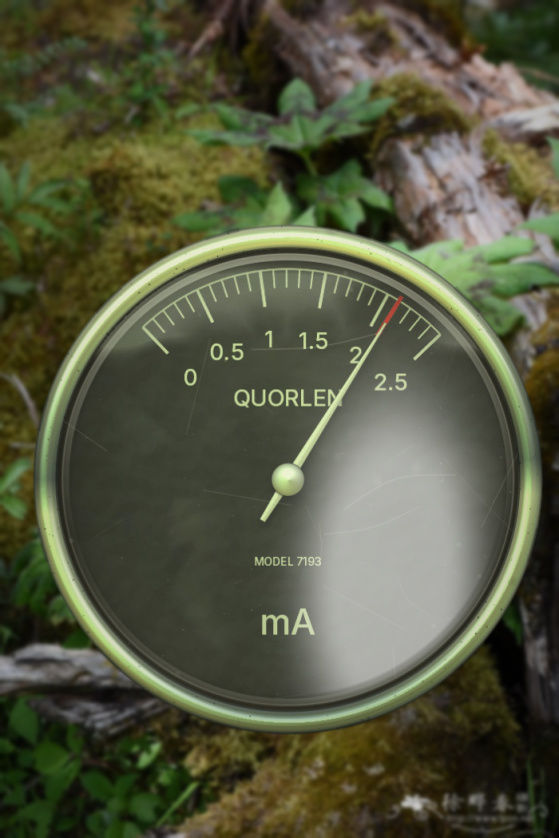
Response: {"value": 2.1, "unit": "mA"}
